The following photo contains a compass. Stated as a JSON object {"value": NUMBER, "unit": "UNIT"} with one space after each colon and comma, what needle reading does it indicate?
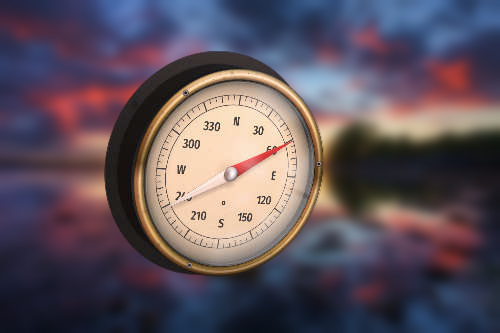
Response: {"value": 60, "unit": "°"}
